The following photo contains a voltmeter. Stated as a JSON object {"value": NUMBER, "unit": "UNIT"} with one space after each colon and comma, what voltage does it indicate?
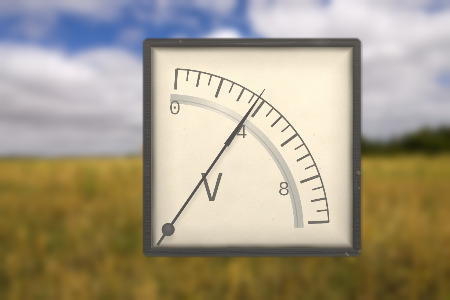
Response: {"value": 3.75, "unit": "V"}
